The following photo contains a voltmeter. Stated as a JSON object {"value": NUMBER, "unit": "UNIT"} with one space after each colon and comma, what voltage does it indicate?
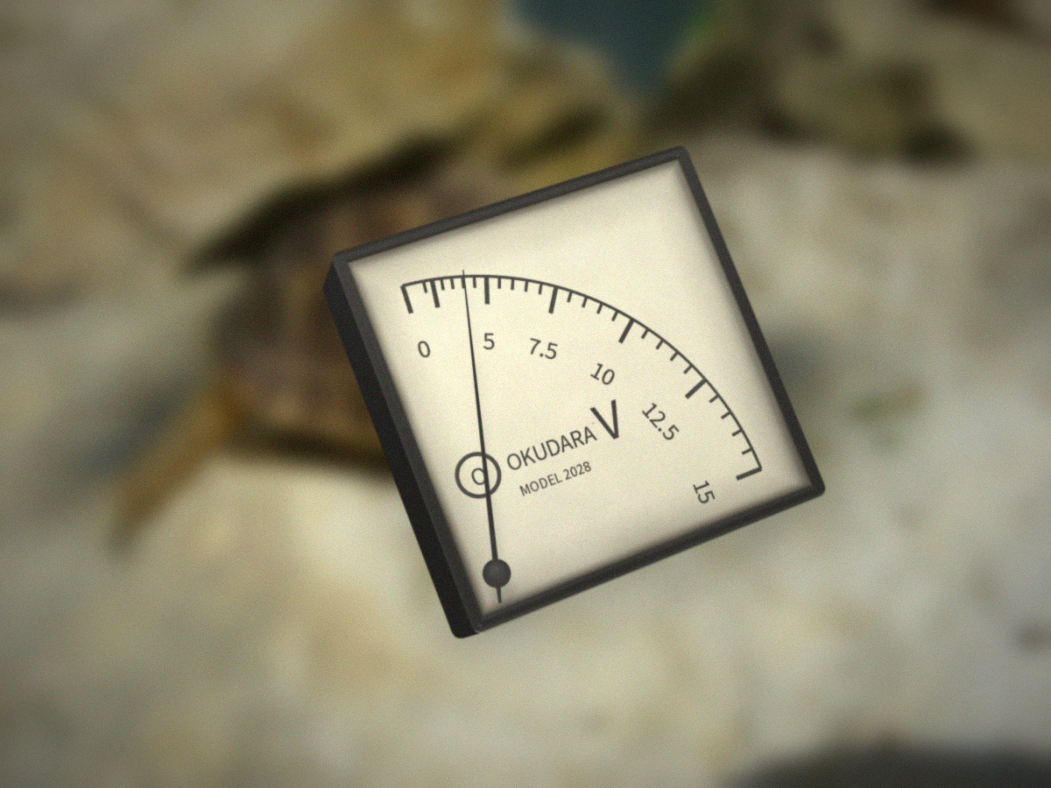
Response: {"value": 4, "unit": "V"}
